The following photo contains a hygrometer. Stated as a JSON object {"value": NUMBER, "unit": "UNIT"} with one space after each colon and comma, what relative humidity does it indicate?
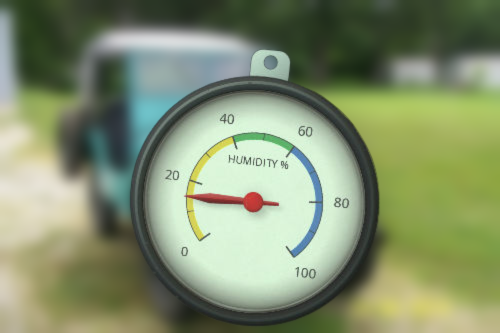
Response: {"value": 15, "unit": "%"}
